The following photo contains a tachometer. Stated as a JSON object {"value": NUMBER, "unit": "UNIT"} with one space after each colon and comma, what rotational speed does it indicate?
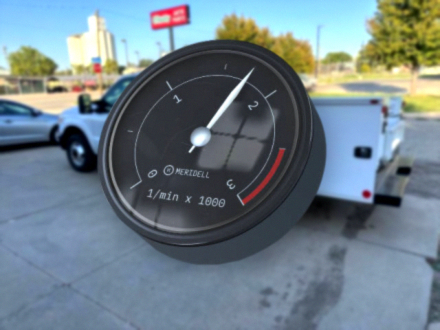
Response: {"value": 1750, "unit": "rpm"}
